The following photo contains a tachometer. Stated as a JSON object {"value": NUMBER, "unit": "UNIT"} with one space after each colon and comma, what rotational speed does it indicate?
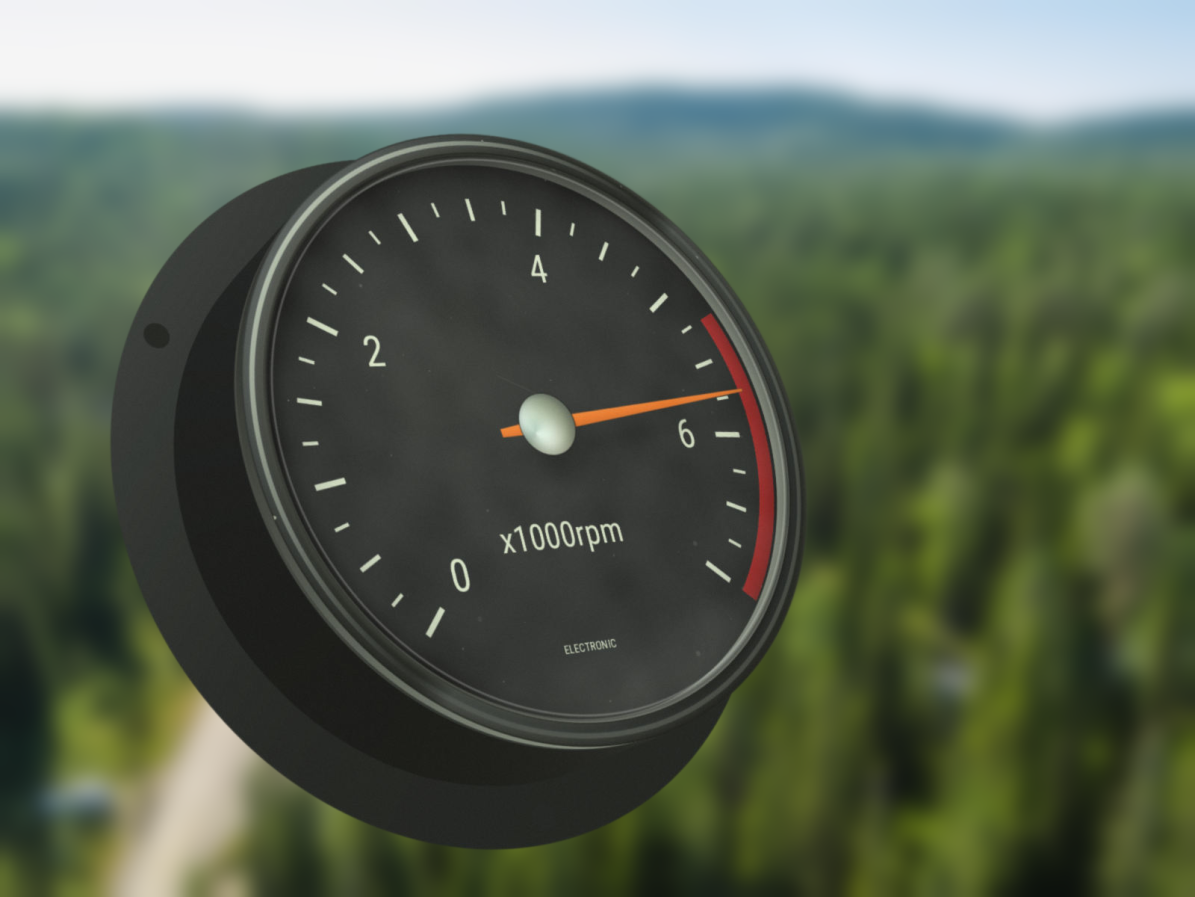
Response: {"value": 5750, "unit": "rpm"}
